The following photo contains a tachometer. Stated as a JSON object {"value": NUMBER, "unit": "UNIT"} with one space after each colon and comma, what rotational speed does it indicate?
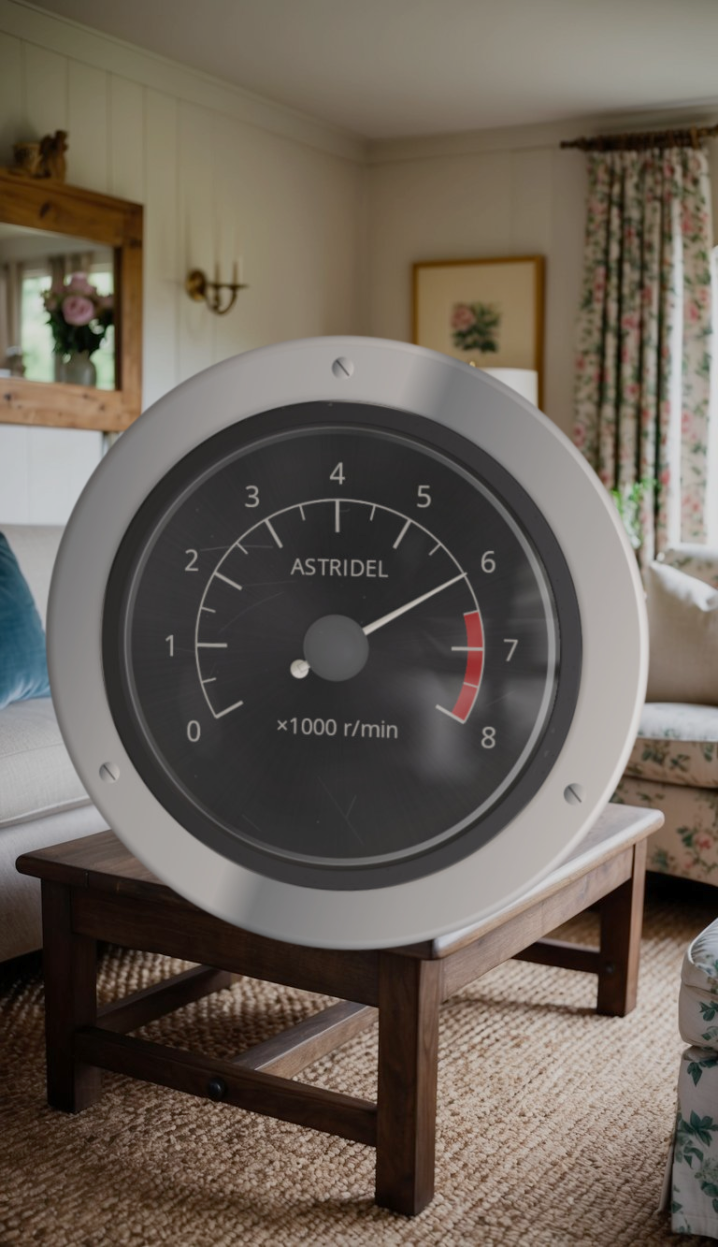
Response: {"value": 6000, "unit": "rpm"}
